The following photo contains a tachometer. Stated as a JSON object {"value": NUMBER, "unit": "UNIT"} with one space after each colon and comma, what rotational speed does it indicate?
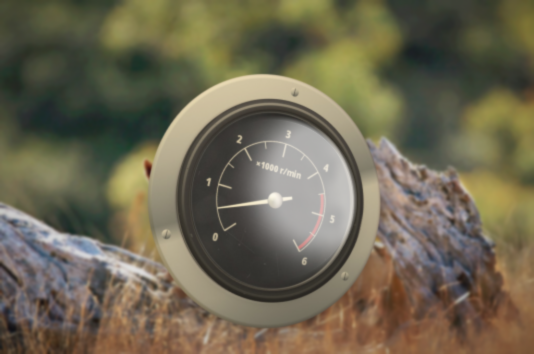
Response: {"value": 500, "unit": "rpm"}
